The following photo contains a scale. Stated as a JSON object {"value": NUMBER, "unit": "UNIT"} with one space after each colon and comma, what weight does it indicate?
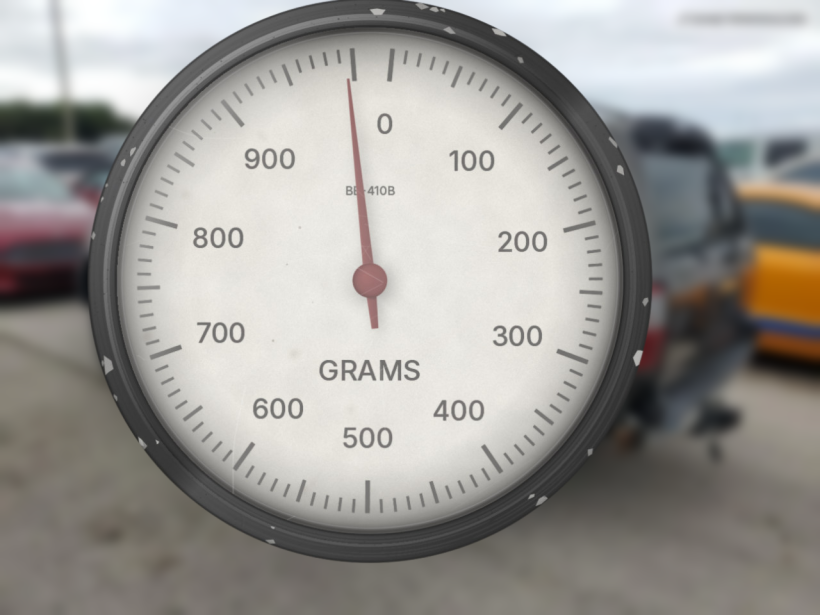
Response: {"value": 995, "unit": "g"}
